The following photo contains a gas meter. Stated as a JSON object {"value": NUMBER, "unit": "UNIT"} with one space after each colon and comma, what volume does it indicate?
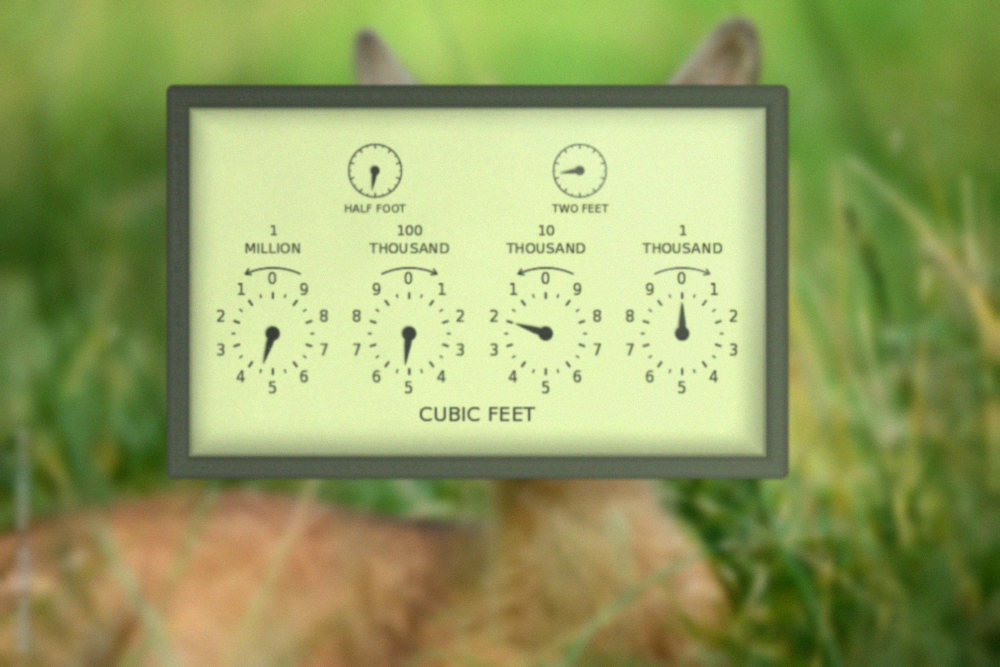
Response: {"value": 452000, "unit": "ft³"}
